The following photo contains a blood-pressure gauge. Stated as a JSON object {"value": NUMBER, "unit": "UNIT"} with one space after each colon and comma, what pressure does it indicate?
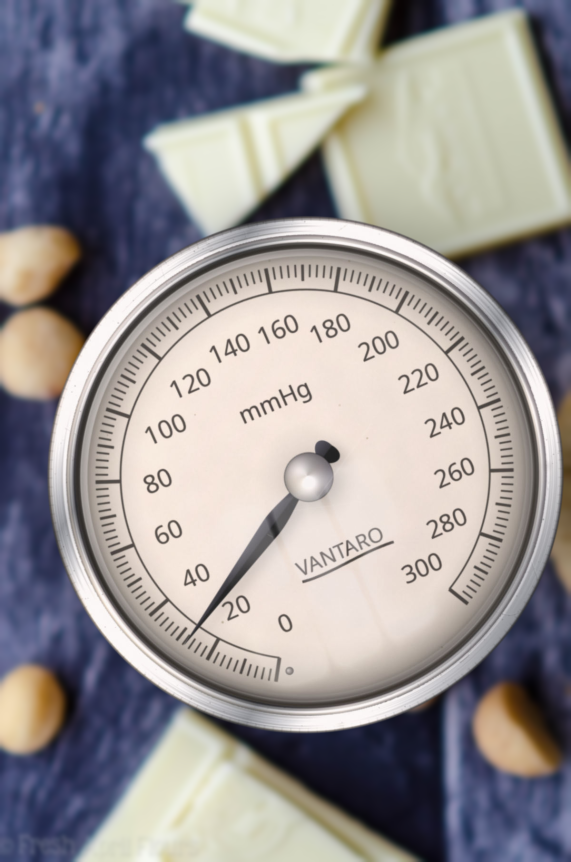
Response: {"value": 28, "unit": "mmHg"}
